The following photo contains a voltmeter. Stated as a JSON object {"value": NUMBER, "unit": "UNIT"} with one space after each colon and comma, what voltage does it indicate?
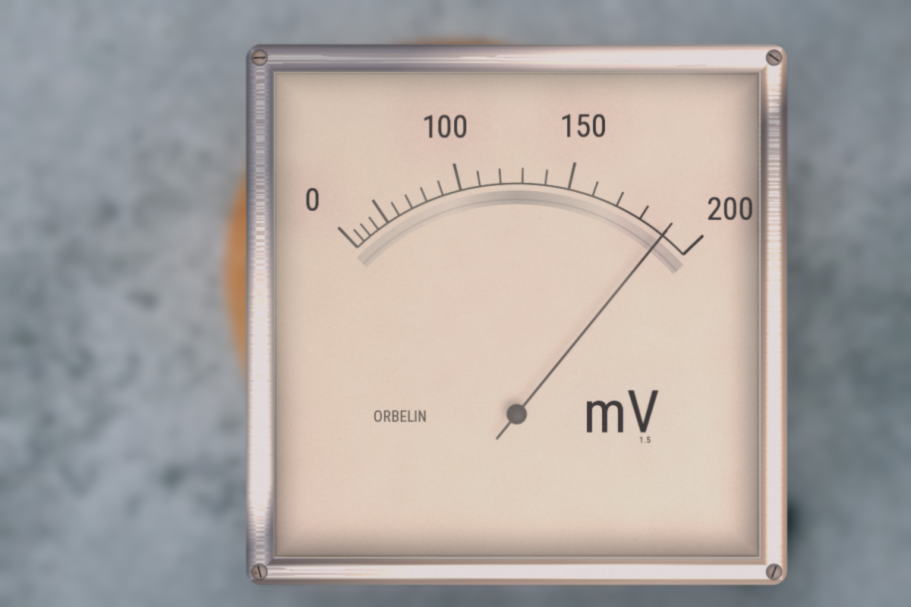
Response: {"value": 190, "unit": "mV"}
